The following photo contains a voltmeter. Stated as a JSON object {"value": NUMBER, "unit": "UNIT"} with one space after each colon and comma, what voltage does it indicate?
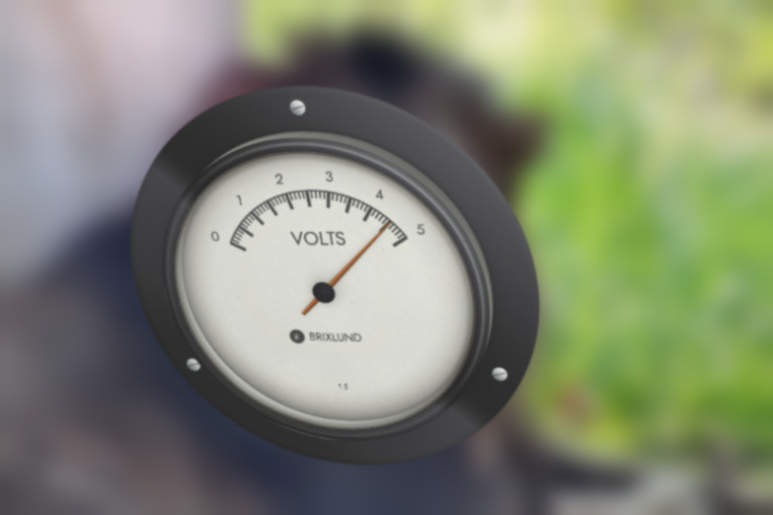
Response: {"value": 4.5, "unit": "V"}
